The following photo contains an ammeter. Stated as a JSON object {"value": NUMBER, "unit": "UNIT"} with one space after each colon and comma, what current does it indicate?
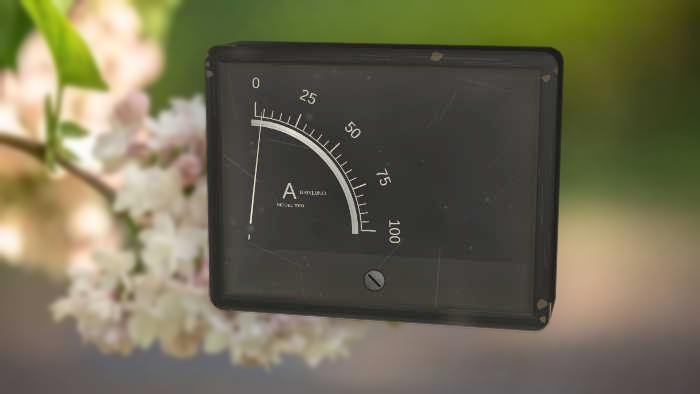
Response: {"value": 5, "unit": "A"}
